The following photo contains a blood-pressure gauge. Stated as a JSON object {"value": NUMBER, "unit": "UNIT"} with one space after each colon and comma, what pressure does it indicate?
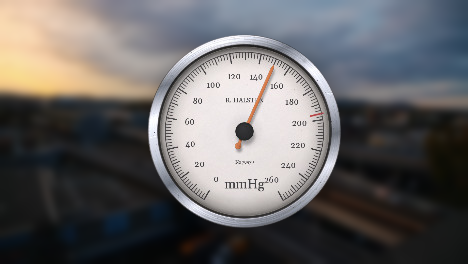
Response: {"value": 150, "unit": "mmHg"}
